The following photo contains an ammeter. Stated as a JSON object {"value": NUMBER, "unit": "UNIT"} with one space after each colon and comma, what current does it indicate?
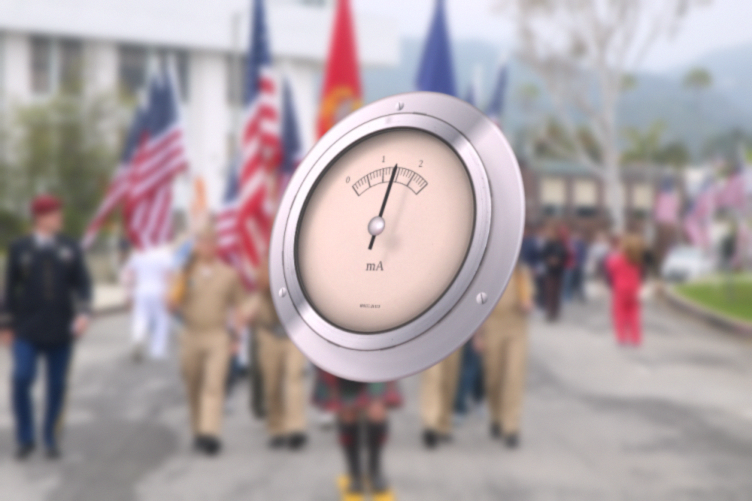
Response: {"value": 1.5, "unit": "mA"}
